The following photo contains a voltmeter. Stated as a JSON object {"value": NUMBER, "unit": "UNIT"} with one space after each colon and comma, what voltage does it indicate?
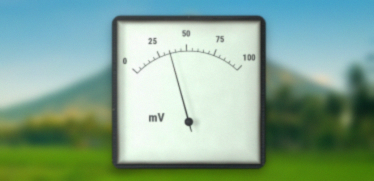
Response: {"value": 35, "unit": "mV"}
